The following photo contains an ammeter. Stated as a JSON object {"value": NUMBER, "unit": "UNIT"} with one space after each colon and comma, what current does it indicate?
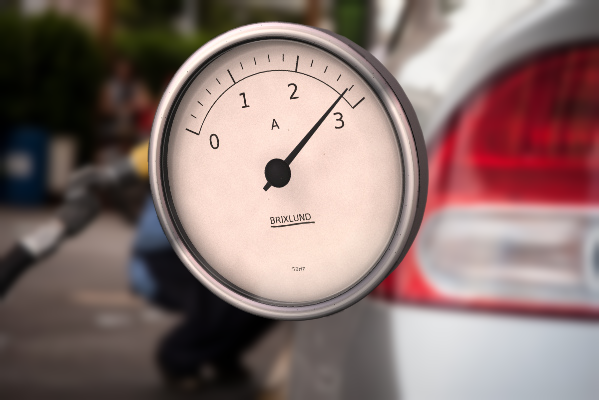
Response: {"value": 2.8, "unit": "A"}
